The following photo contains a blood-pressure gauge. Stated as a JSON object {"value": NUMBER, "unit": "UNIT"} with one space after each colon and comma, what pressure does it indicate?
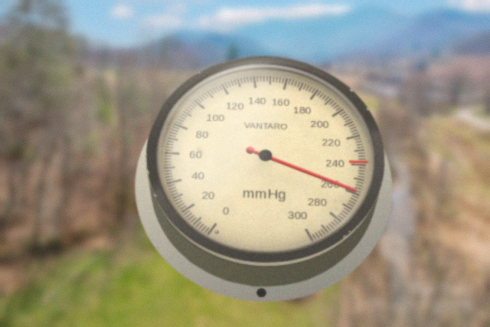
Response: {"value": 260, "unit": "mmHg"}
